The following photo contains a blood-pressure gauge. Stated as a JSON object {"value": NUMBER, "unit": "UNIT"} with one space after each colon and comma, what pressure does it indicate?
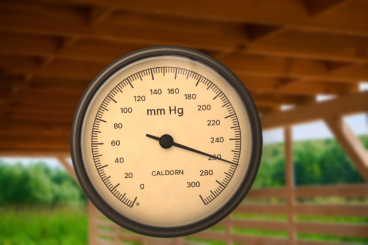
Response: {"value": 260, "unit": "mmHg"}
